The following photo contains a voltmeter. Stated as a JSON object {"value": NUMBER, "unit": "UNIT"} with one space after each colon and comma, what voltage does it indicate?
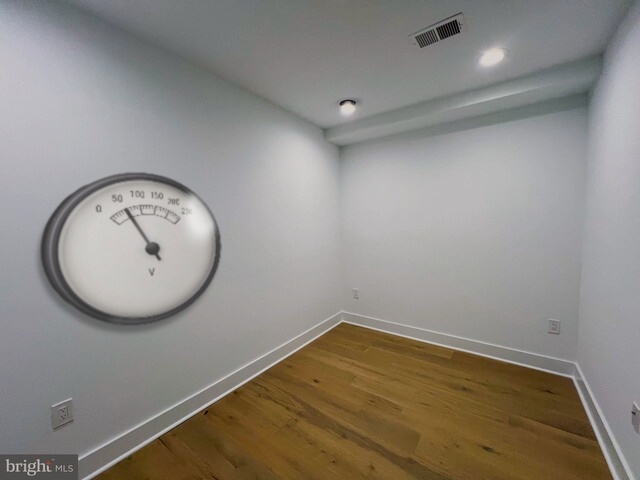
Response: {"value": 50, "unit": "V"}
